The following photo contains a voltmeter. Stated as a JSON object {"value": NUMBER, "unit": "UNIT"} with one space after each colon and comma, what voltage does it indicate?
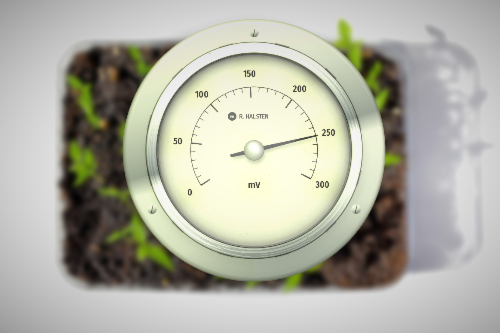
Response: {"value": 250, "unit": "mV"}
